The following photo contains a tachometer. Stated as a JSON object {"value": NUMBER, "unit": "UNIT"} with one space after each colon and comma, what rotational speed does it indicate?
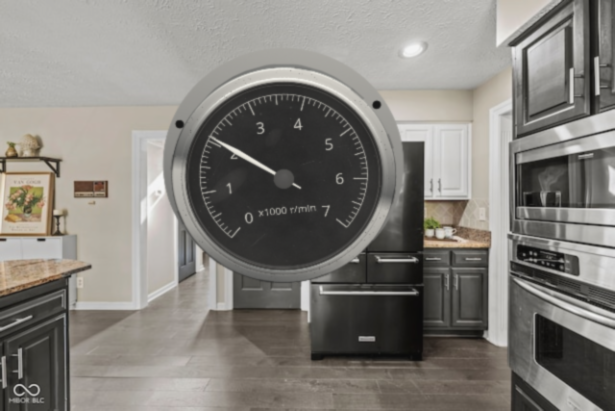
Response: {"value": 2100, "unit": "rpm"}
